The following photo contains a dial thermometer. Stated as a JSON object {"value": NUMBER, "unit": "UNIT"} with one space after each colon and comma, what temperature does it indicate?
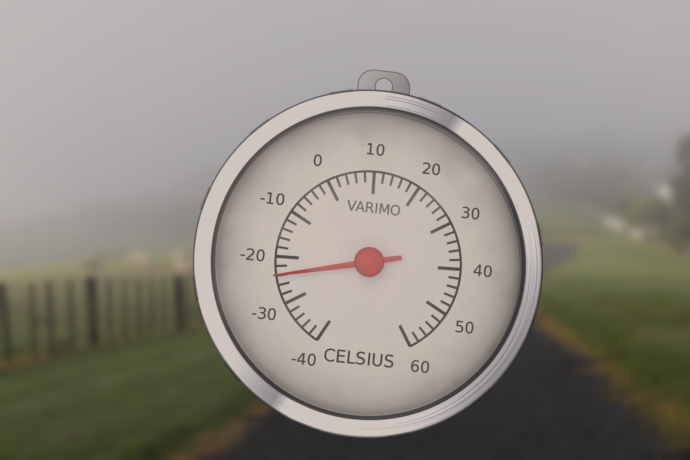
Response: {"value": -24, "unit": "°C"}
